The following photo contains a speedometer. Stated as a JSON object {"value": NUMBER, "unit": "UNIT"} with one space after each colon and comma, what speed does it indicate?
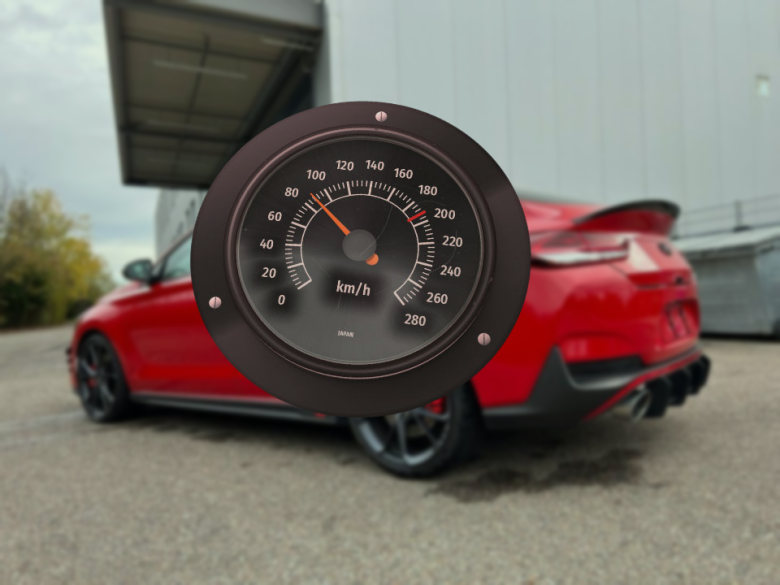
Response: {"value": 88, "unit": "km/h"}
